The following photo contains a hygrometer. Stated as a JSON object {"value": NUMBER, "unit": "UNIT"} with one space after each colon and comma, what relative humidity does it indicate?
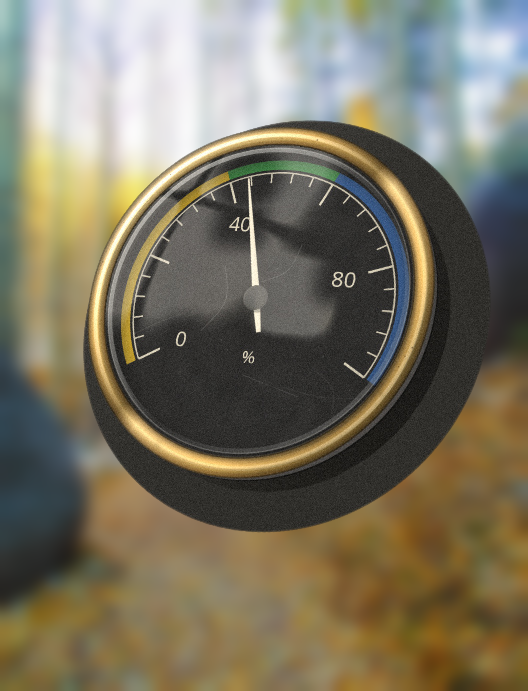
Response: {"value": 44, "unit": "%"}
